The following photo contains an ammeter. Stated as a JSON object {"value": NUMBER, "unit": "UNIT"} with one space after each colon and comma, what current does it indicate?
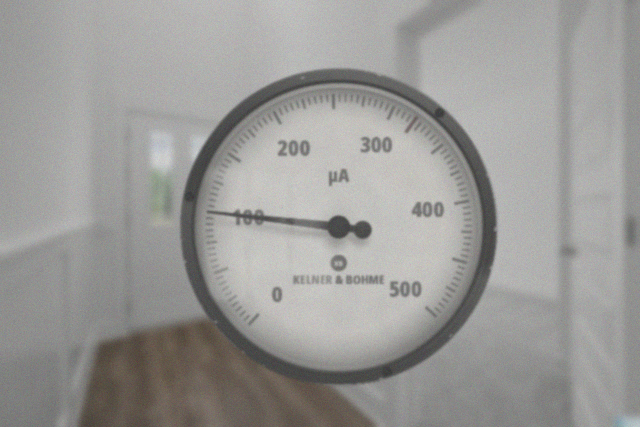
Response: {"value": 100, "unit": "µA"}
